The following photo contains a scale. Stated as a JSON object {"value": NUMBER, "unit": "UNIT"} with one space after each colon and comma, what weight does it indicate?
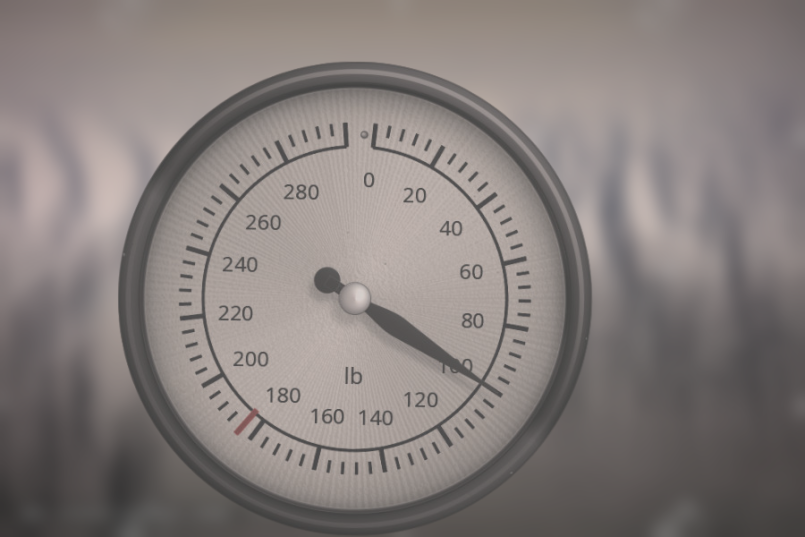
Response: {"value": 100, "unit": "lb"}
